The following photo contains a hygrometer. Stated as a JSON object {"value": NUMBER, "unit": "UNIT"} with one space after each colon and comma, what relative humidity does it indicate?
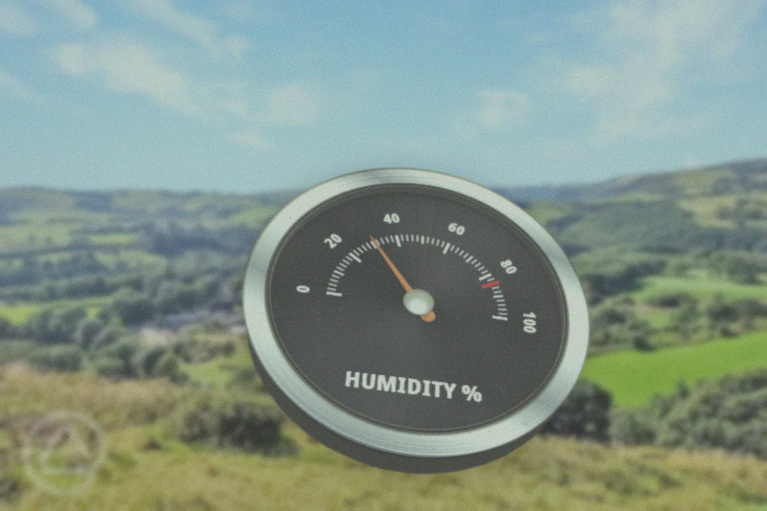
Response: {"value": 30, "unit": "%"}
